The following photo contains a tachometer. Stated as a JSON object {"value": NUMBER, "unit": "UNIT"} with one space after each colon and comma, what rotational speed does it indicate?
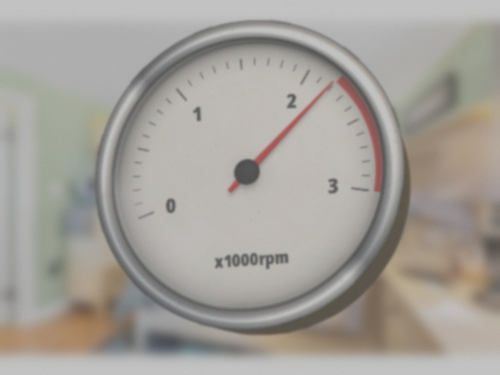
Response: {"value": 2200, "unit": "rpm"}
